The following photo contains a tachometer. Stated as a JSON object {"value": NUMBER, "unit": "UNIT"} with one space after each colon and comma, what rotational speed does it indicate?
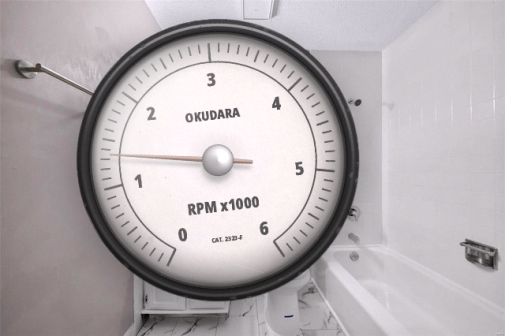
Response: {"value": 1350, "unit": "rpm"}
